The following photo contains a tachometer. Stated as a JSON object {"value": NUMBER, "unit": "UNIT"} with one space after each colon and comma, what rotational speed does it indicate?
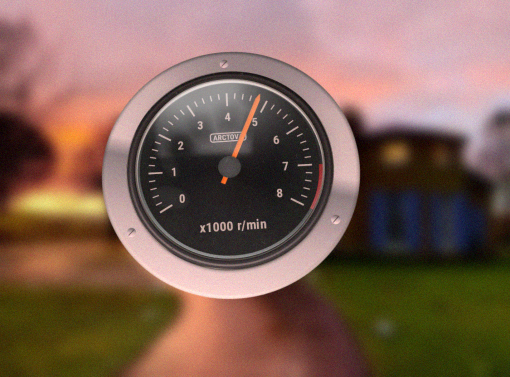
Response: {"value": 4800, "unit": "rpm"}
